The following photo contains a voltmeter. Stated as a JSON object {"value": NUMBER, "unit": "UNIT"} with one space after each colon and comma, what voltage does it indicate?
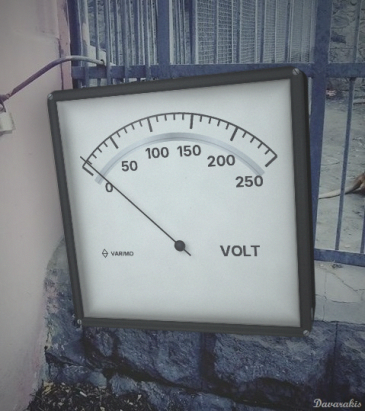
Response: {"value": 10, "unit": "V"}
